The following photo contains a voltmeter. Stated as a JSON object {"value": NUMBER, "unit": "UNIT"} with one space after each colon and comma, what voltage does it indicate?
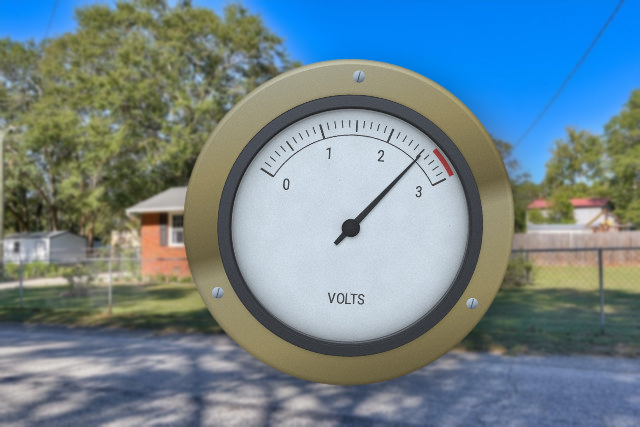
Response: {"value": 2.5, "unit": "V"}
